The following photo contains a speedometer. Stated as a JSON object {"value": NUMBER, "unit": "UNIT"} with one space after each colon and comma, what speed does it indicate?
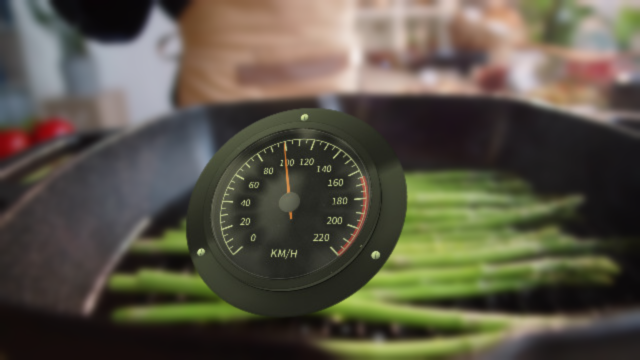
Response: {"value": 100, "unit": "km/h"}
